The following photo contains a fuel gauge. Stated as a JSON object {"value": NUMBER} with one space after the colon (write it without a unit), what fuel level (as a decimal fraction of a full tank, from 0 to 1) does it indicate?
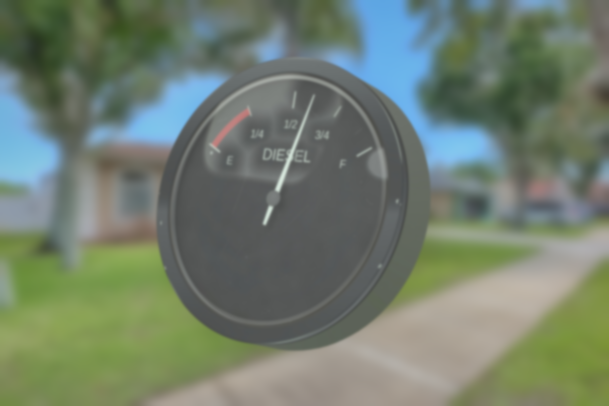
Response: {"value": 0.625}
